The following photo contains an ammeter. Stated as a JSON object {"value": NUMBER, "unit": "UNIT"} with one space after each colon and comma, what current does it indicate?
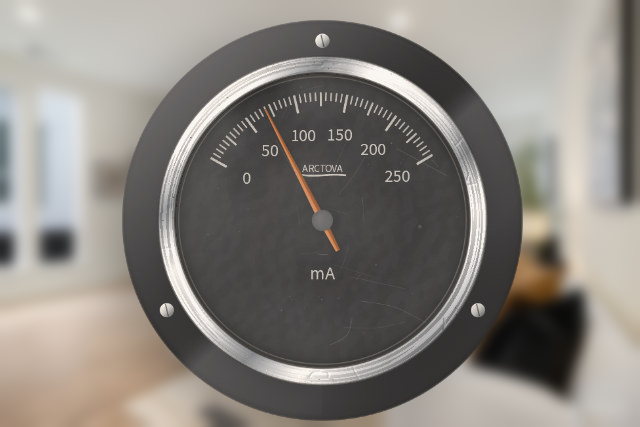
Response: {"value": 70, "unit": "mA"}
